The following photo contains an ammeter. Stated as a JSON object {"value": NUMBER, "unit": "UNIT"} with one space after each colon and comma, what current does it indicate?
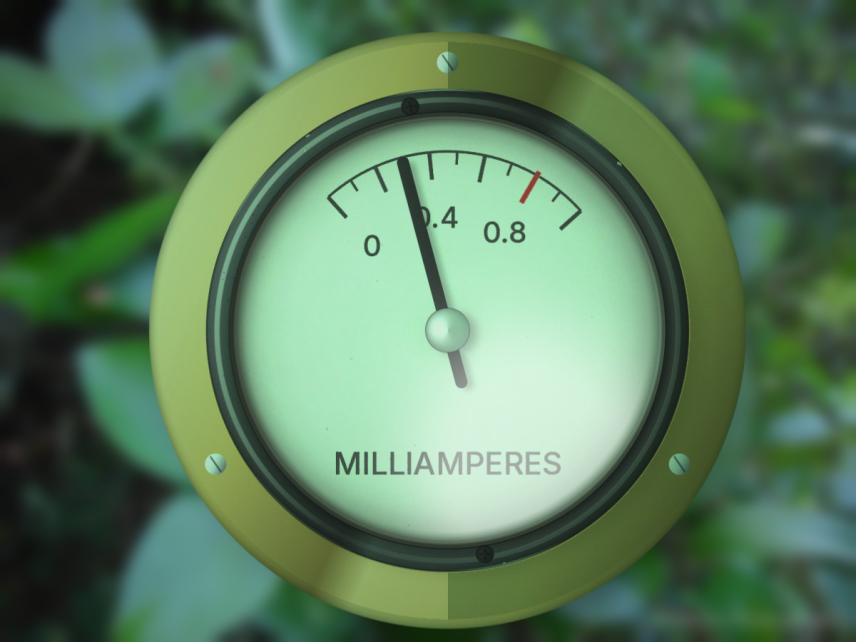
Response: {"value": 0.3, "unit": "mA"}
